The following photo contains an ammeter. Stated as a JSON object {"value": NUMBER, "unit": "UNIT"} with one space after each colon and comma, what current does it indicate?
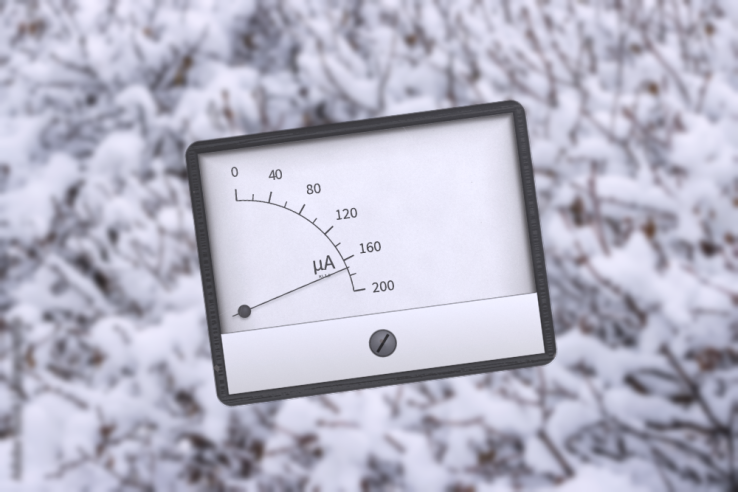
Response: {"value": 170, "unit": "µA"}
